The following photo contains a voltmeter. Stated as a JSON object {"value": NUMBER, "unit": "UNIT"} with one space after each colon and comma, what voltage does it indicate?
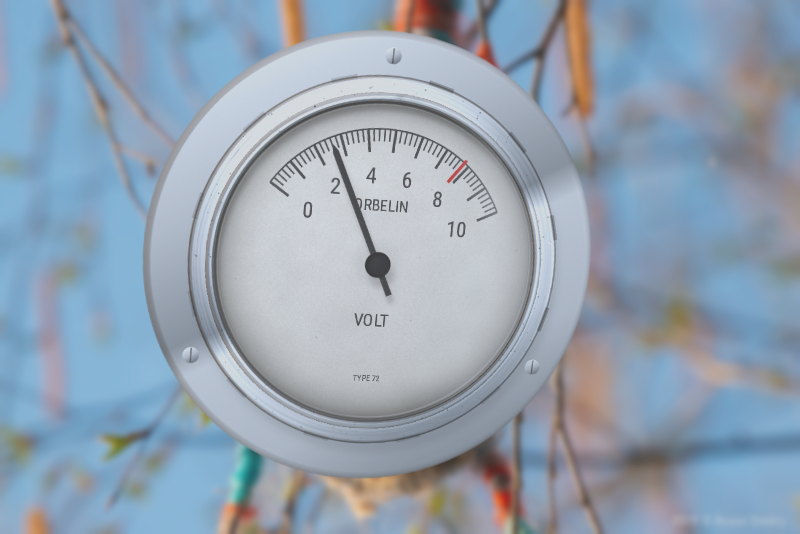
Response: {"value": 2.6, "unit": "V"}
